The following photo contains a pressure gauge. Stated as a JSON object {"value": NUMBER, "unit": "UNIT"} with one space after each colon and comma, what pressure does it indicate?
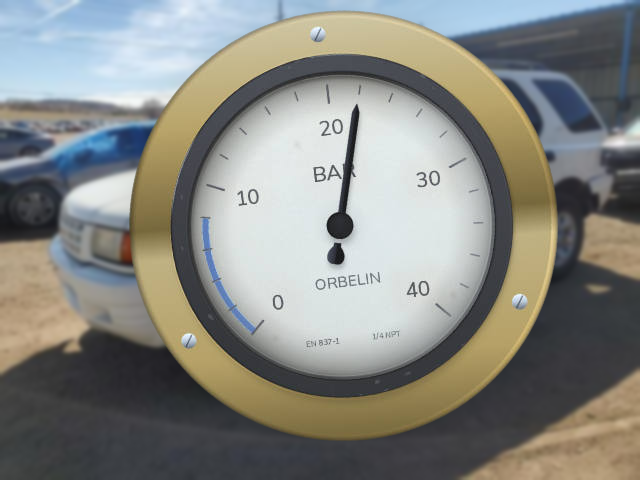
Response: {"value": 22, "unit": "bar"}
